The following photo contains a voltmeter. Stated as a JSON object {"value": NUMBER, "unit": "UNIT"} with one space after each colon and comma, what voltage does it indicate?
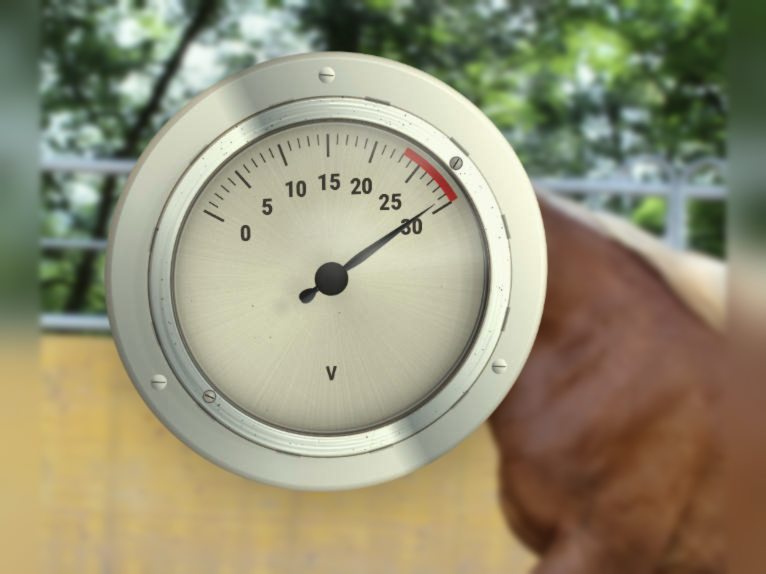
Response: {"value": 29, "unit": "V"}
